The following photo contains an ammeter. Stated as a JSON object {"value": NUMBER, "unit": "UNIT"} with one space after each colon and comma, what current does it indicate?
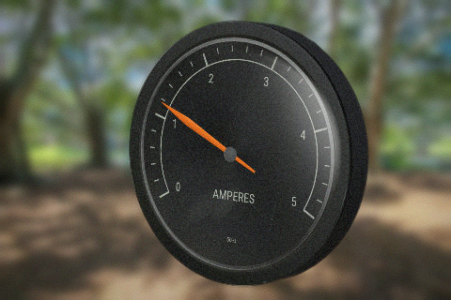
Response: {"value": 1.2, "unit": "A"}
